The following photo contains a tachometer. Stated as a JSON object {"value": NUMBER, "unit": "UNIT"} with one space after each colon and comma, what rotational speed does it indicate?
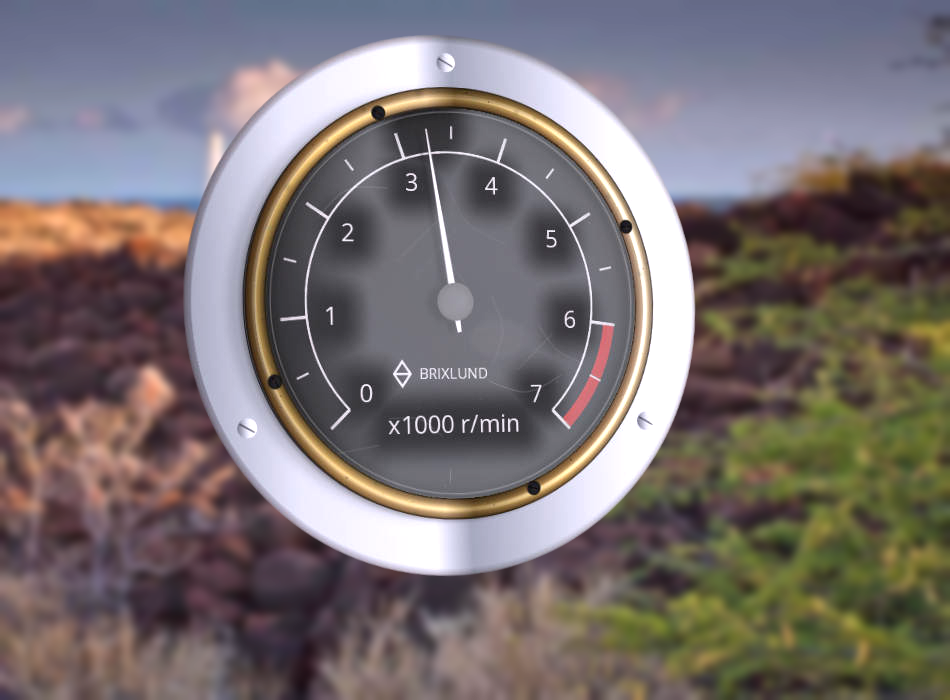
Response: {"value": 3250, "unit": "rpm"}
